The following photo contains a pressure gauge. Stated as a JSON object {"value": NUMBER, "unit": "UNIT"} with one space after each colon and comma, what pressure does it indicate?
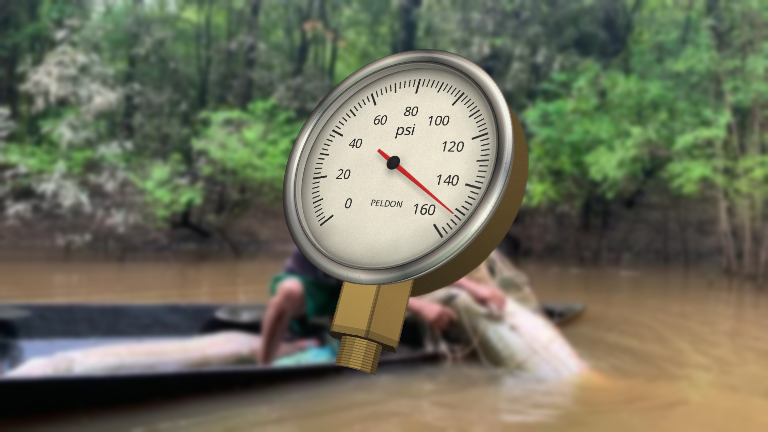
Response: {"value": 152, "unit": "psi"}
